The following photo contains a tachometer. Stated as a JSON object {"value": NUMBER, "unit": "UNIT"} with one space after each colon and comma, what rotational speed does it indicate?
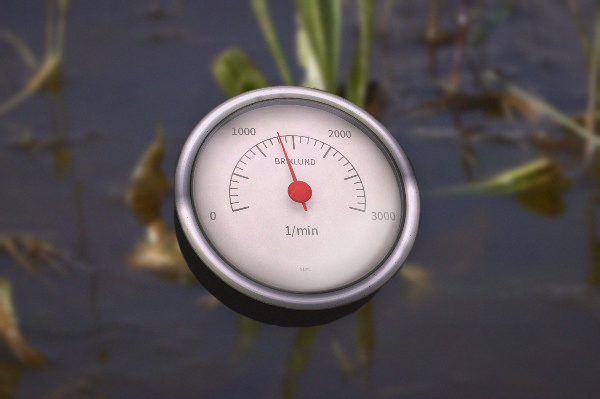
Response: {"value": 1300, "unit": "rpm"}
